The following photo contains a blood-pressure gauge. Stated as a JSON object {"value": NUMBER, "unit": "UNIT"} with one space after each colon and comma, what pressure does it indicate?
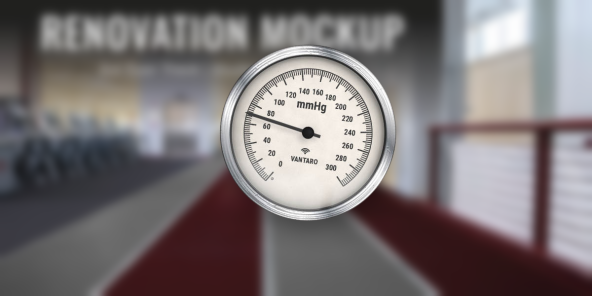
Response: {"value": 70, "unit": "mmHg"}
